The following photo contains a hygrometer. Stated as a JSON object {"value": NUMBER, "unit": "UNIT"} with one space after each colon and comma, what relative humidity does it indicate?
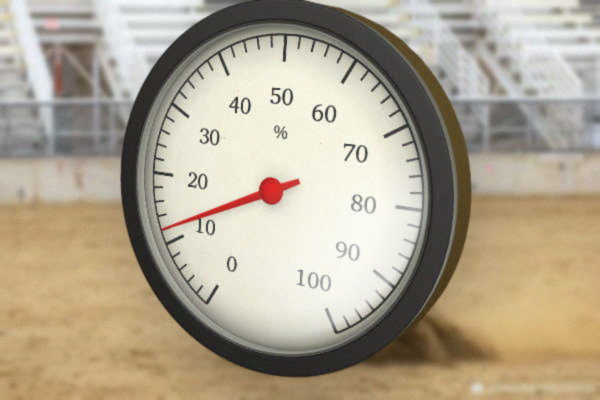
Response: {"value": 12, "unit": "%"}
